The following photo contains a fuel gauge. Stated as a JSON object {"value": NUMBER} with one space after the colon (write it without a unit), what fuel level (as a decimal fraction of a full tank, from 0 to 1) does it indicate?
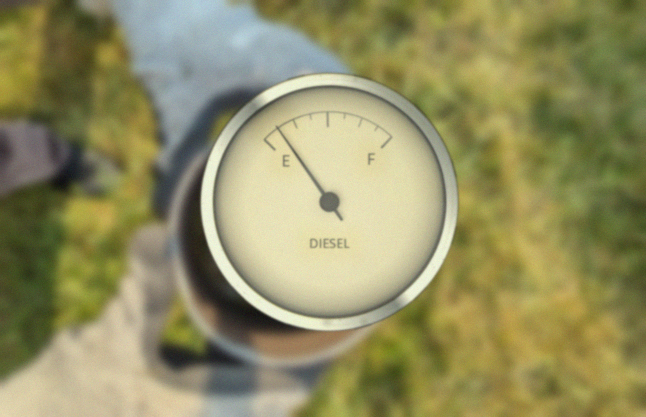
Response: {"value": 0.125}
